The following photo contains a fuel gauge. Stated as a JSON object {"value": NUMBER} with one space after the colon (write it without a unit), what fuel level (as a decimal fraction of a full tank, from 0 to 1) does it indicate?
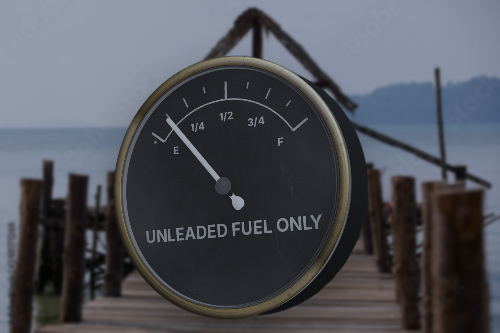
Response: {"value": 0.125}
